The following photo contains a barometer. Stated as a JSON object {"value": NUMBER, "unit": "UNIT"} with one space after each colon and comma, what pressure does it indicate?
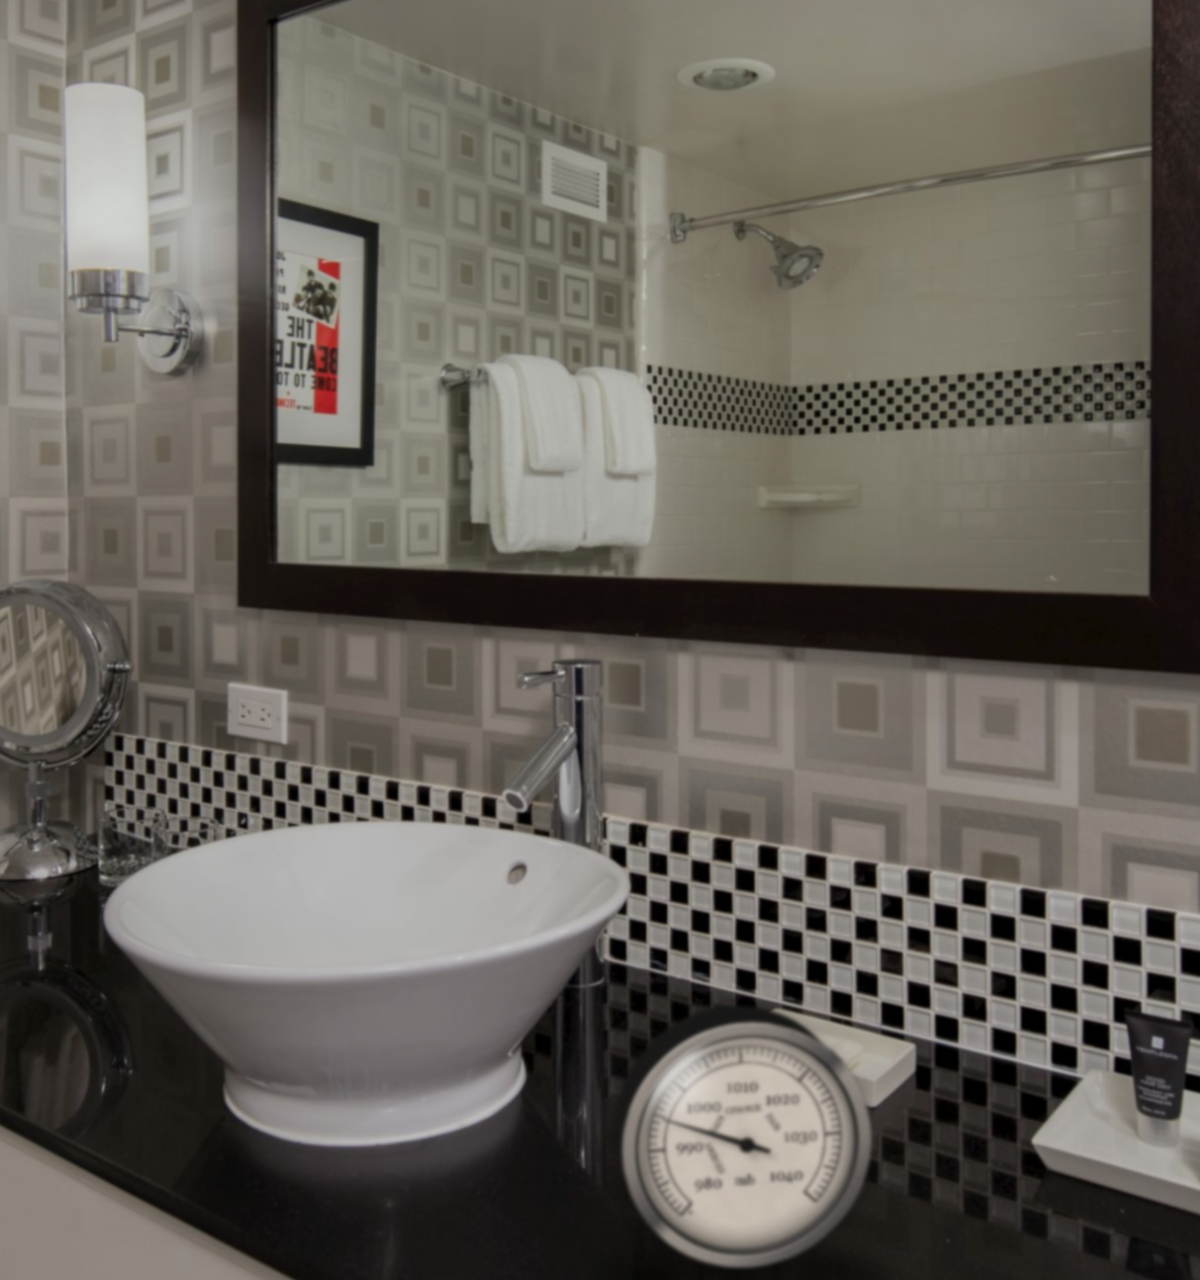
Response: {"value": 995, "unit": "mbar"}
